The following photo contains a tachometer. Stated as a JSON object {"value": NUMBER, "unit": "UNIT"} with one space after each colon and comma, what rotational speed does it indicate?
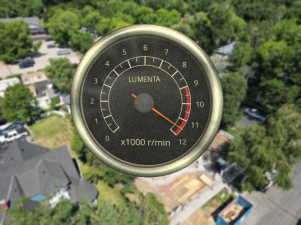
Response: {"value": 11500, "unit": "rpm"}
